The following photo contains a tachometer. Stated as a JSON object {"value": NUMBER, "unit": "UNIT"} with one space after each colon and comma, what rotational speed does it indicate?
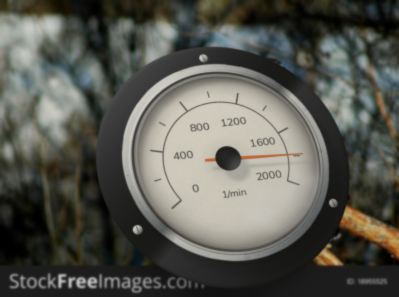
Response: {"value": 1800, "unit": "rpm"}
